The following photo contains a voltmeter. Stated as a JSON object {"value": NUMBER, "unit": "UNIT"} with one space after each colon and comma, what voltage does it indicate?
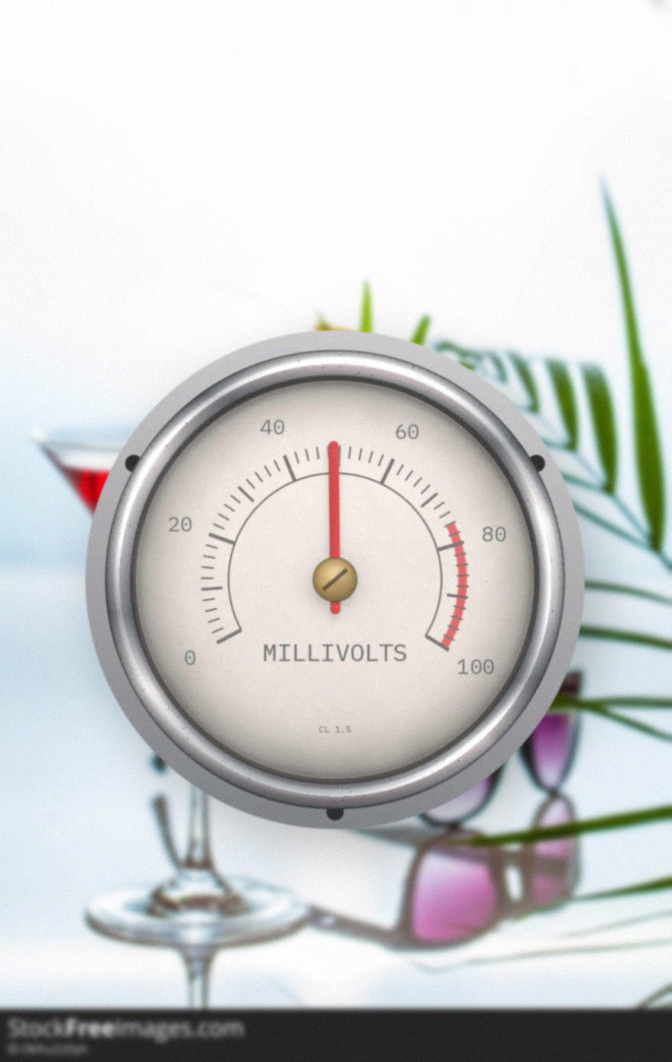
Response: {"value": 49, "unit": "mV"}
